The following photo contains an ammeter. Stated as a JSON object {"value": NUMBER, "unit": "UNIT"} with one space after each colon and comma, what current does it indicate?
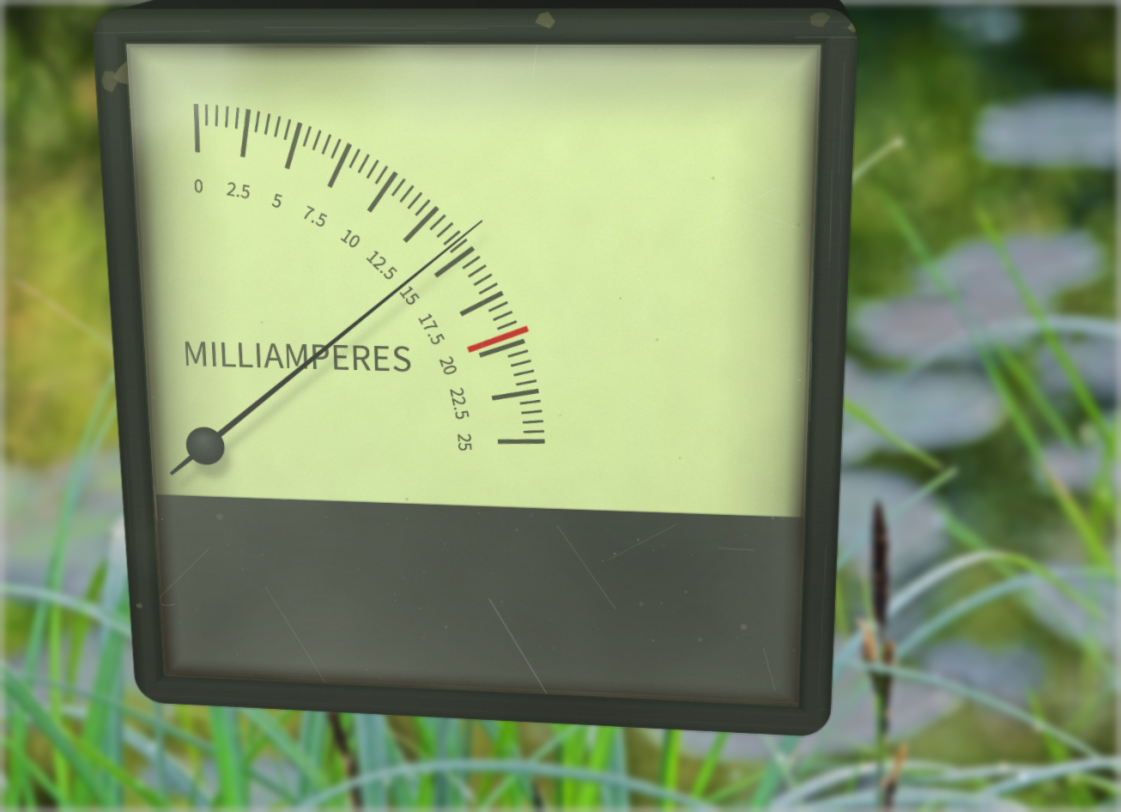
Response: {"value": 14.25, "unit": "mA"}
